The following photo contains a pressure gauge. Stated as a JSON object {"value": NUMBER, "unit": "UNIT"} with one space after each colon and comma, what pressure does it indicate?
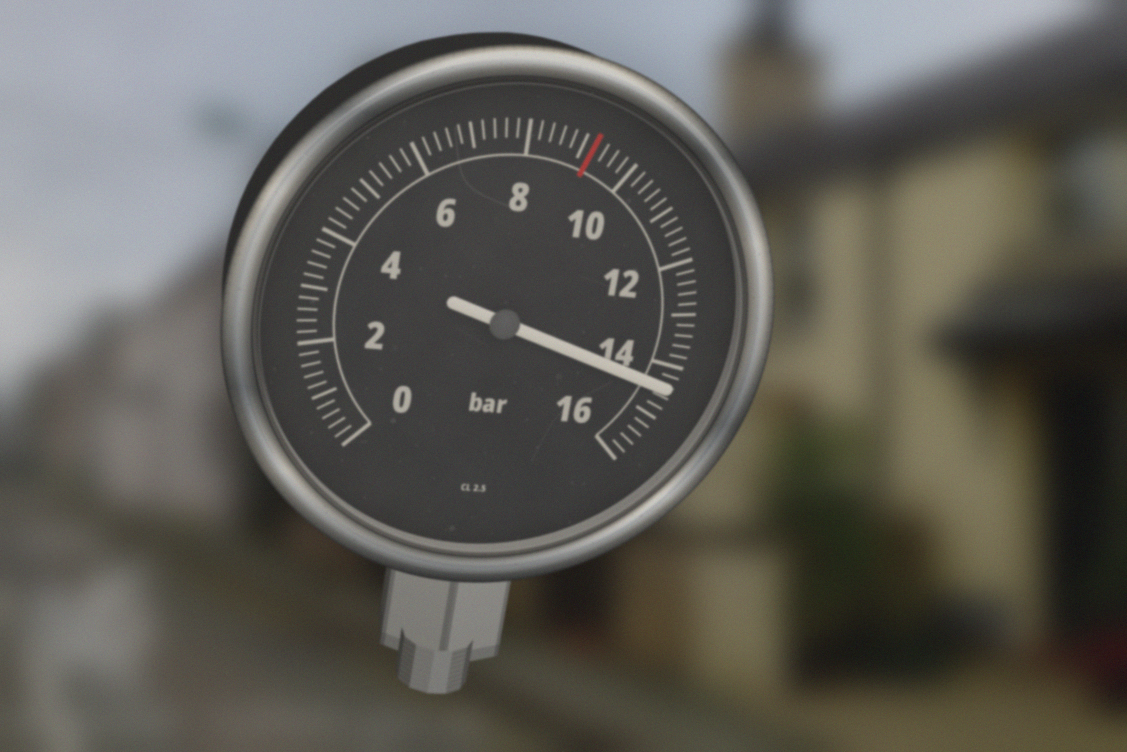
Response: {"value": 14.4, "unit": "bar"}
